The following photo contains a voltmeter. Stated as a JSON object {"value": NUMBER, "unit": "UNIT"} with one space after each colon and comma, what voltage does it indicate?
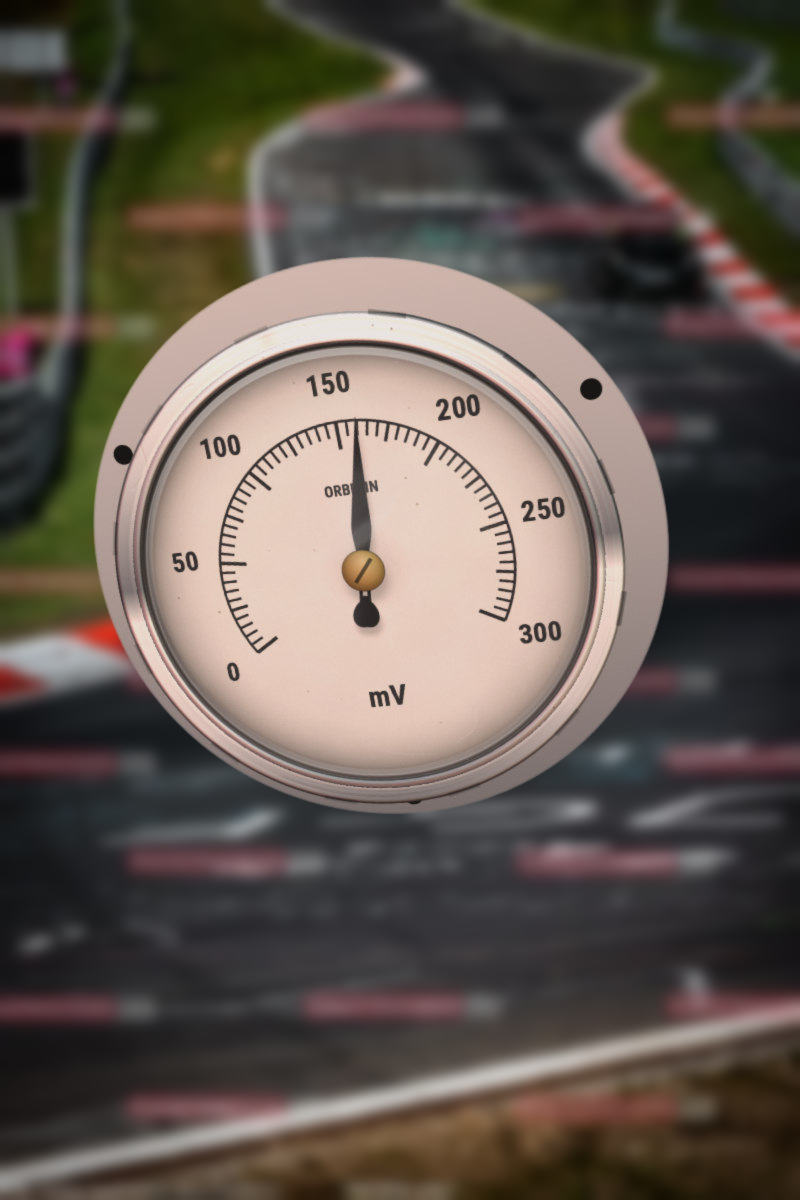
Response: {"value": 160, "unit": "mV"}
